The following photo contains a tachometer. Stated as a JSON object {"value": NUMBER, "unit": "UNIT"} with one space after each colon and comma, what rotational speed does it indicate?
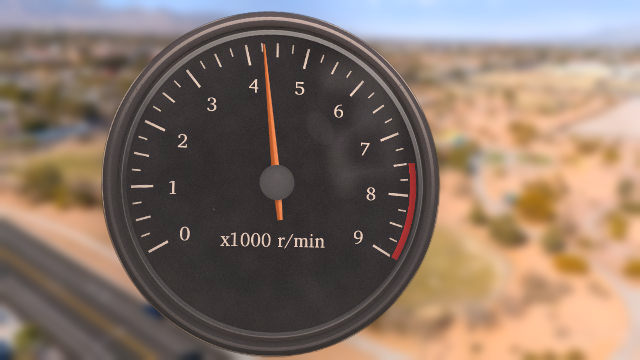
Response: {"value": 4250, "unit": "rpm"}
